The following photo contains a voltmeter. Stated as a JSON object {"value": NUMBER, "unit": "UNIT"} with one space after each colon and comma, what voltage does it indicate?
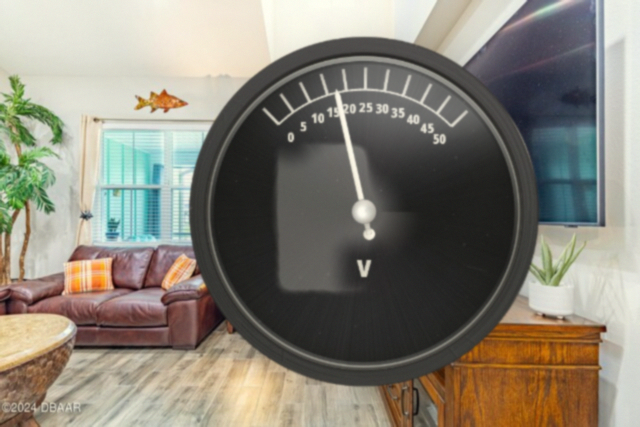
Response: {"value": 17.5, "unit": "V"}
